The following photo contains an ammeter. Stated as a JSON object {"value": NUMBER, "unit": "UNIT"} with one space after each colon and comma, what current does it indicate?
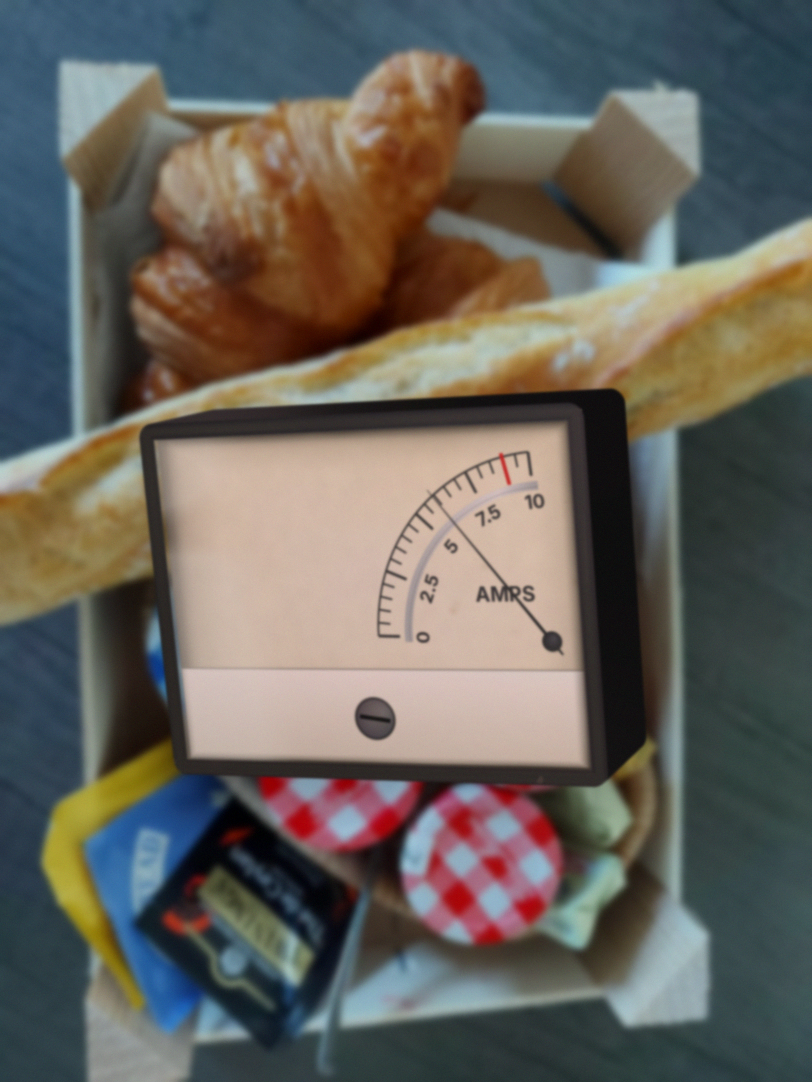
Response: {"value": 6, "unit": "A"}
